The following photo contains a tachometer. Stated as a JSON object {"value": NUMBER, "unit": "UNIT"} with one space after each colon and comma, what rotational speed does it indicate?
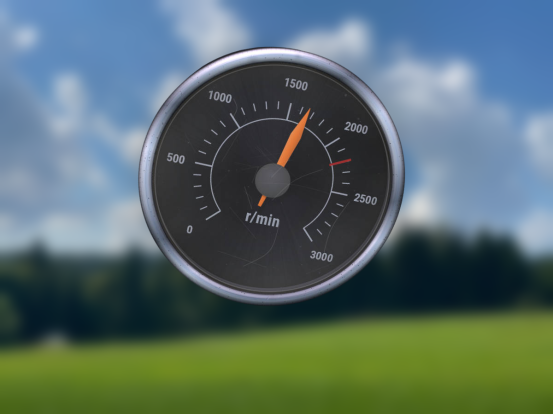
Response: {"value": 1650, "unit": "rpm"}
